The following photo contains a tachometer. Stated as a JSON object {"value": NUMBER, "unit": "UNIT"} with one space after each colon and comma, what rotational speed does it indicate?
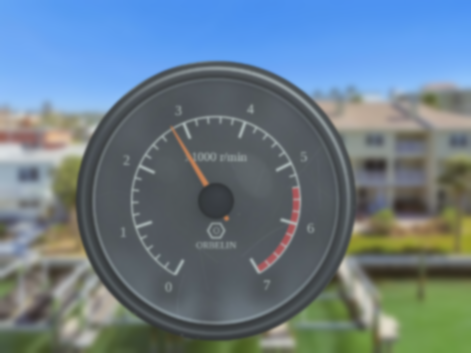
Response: {"value": 2800, "unit": "rpm"}
